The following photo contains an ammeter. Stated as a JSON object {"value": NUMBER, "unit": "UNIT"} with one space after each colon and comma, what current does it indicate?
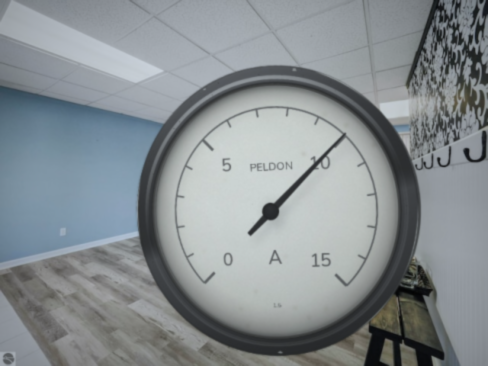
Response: {"value": 10, "unit": "A"}
